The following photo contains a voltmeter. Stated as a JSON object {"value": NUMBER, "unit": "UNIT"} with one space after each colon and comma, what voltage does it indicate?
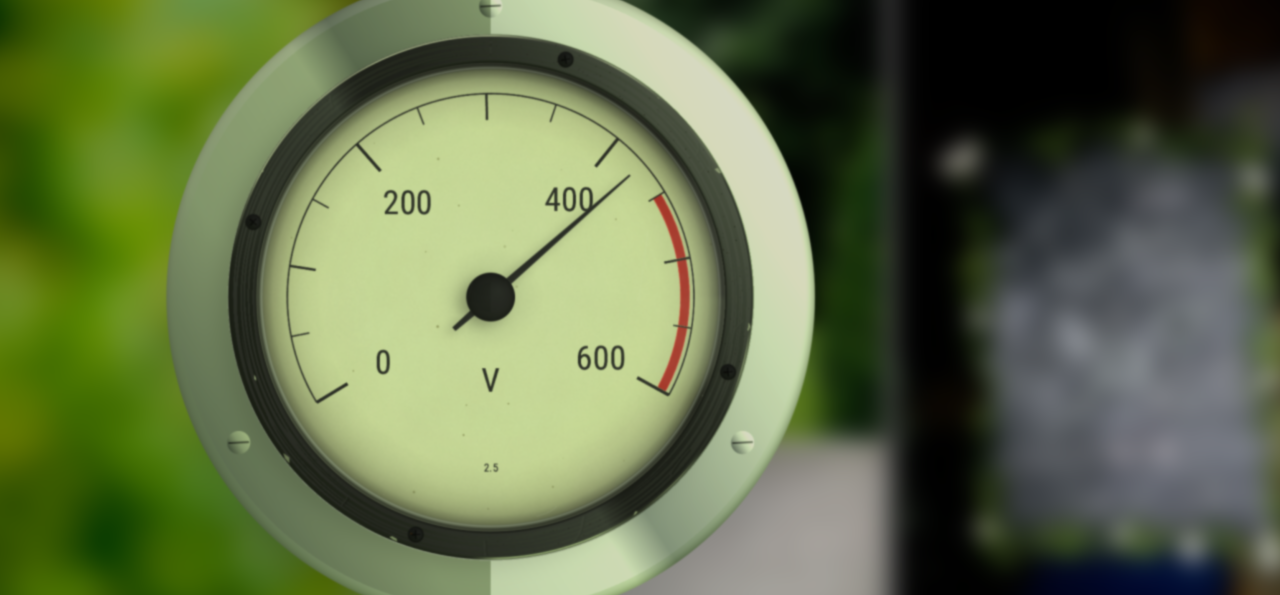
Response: {"value": 425, "unit": "V"}
